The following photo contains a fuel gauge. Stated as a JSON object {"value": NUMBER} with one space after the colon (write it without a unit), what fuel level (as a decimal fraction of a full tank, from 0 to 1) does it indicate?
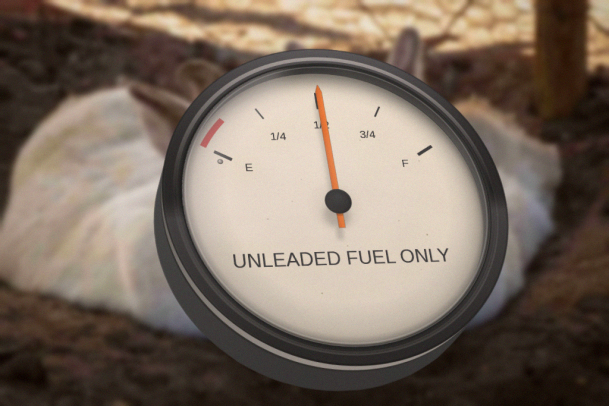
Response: {"value": 0.5}
